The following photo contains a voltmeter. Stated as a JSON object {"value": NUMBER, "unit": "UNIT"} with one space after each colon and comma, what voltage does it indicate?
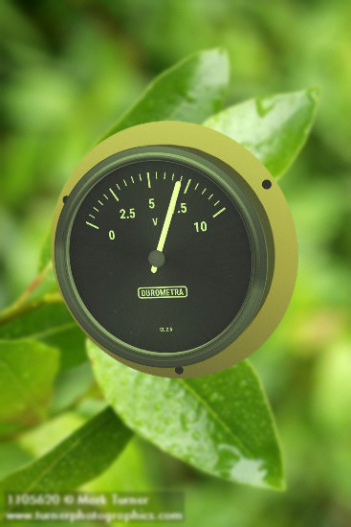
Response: {"value": 7, "unit": "V"}
